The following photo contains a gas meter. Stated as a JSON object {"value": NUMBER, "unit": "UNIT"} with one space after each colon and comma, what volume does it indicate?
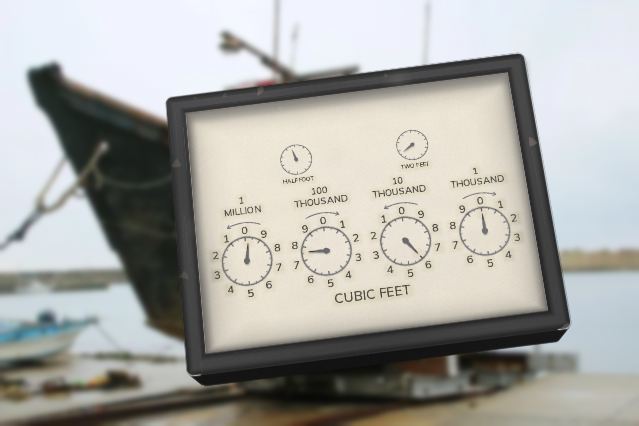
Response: {"value": 976000, "unit": "ft³"}
